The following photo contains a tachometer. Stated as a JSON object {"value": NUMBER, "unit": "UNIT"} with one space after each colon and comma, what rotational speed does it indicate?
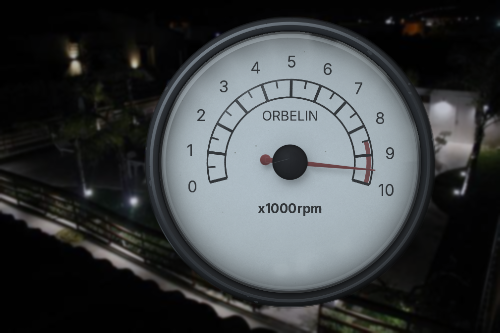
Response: {"value": 9500, "unit": "rpm"}
